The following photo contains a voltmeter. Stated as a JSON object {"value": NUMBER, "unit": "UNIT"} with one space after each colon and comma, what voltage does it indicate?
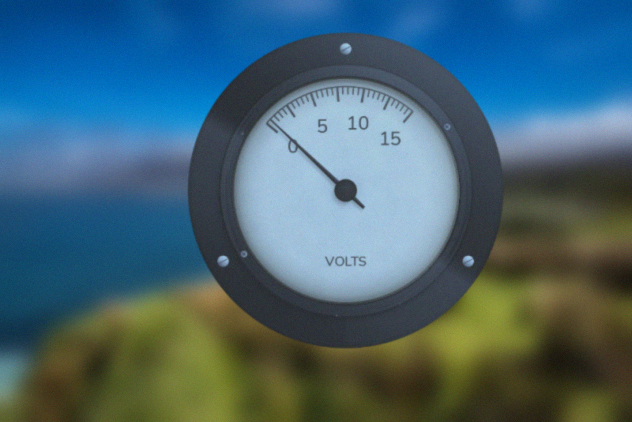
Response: {"value": 0.5, "unit": "V"}
